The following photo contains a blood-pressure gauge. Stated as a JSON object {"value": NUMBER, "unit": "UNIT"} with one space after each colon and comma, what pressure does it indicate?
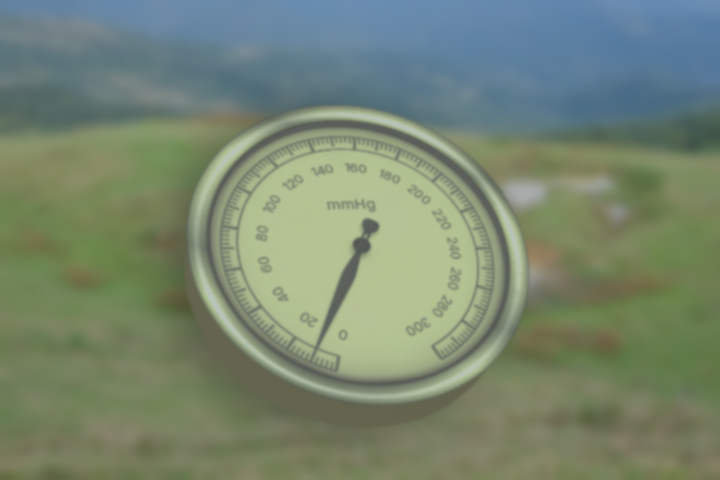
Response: {"value": 10, "unit": "mmHg"}
